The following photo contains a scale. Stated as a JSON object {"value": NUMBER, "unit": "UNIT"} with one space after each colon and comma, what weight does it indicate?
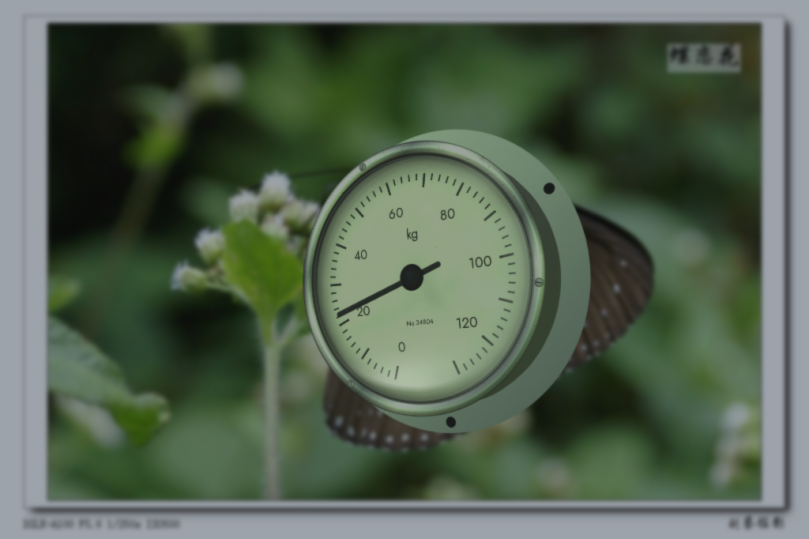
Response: {"value": 22, "unit": "kg"}
